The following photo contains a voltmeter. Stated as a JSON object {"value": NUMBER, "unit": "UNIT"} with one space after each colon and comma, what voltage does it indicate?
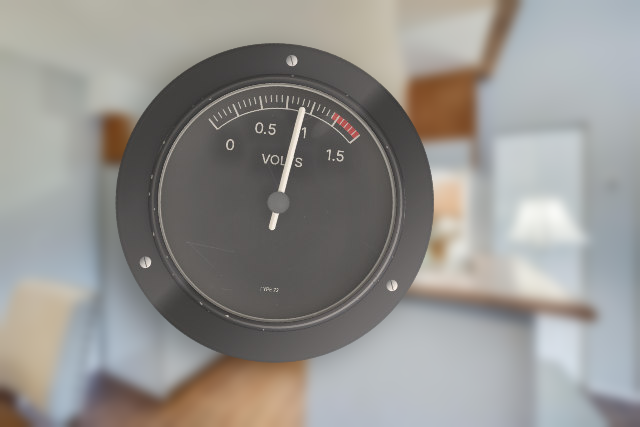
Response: {"value": 0.9, "unit": "V"}
